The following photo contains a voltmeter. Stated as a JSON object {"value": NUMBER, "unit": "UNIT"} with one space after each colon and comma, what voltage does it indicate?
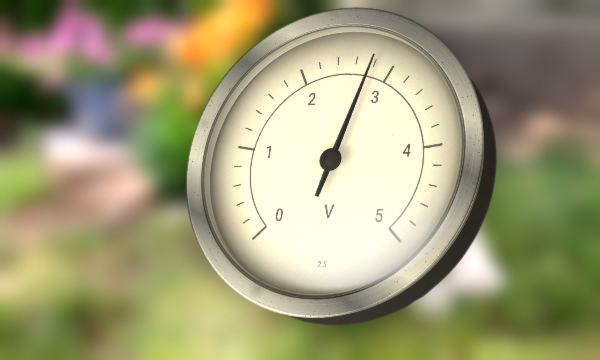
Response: {"value": 2.8, "unit": "V"}
